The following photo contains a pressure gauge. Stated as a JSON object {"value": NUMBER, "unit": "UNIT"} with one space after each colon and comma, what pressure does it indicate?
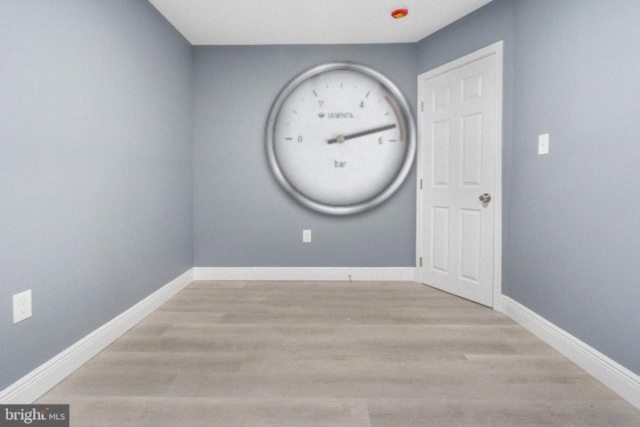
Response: {"value": 5.5, "unit": "bar"}
